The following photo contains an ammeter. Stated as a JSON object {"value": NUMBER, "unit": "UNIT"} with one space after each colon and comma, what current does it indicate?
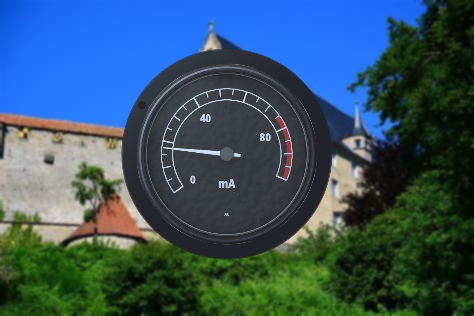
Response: {"value": 17.5, "unit": "mA"}
